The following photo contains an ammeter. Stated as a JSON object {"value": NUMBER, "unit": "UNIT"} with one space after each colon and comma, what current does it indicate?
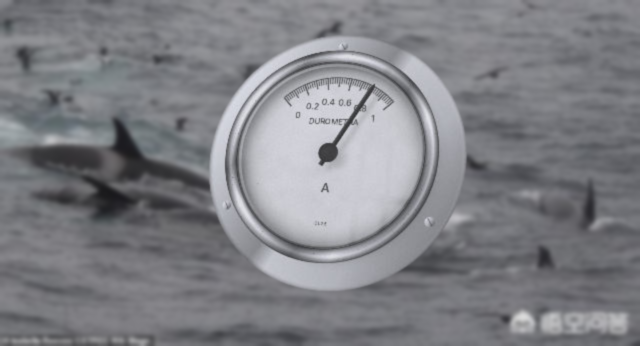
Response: {"value": 0.8, "unit": "A"}
